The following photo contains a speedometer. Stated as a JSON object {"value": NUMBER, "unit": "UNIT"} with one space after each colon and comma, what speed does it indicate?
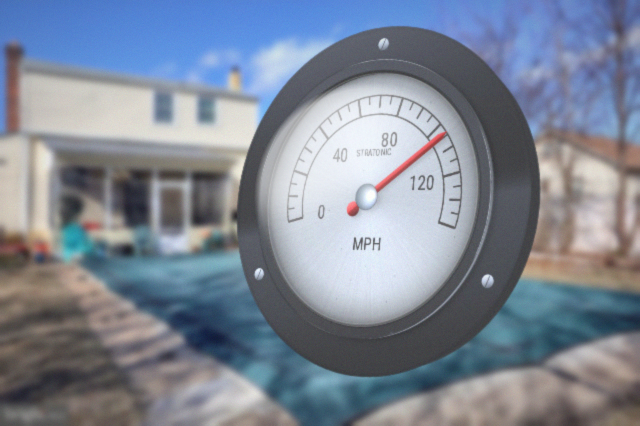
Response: {"value": 105, "unit": "mph"}
